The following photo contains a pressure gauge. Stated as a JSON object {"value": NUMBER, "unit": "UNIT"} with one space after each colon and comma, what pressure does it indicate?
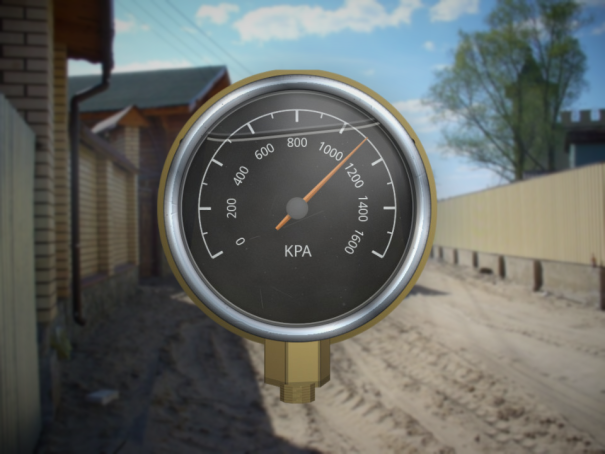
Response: {"value": 1100, "unit": "kPa"}
